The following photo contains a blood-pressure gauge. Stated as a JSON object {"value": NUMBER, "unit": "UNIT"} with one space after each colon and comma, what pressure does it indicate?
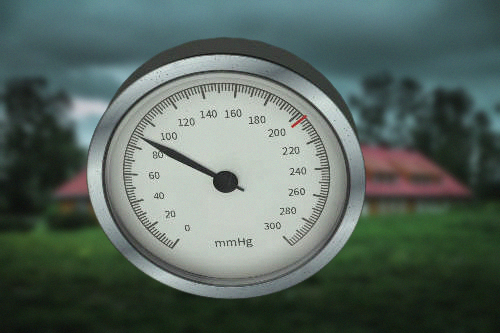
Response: {"value": 90, "unit": "mmHg"}
